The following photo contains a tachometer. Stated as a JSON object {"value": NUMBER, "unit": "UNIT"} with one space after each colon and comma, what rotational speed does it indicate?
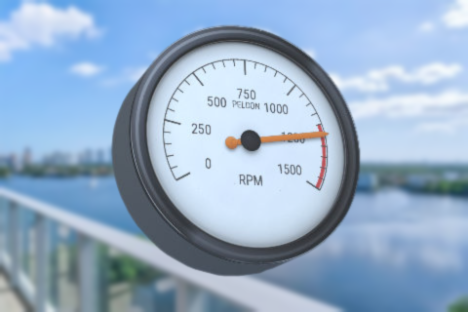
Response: {"value": 1250, "unit": "rpm"}
